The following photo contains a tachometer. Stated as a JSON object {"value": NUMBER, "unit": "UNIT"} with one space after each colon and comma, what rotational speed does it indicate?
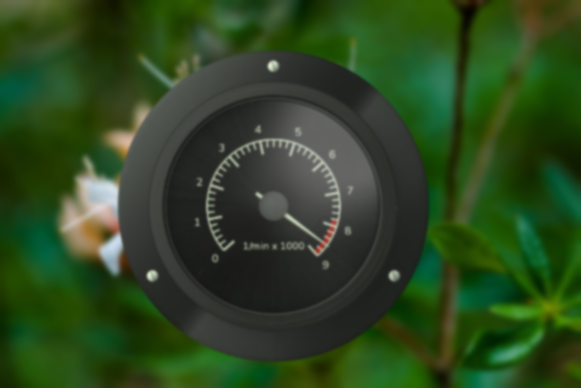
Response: {"value": 8600, "unit": "rpm"}
